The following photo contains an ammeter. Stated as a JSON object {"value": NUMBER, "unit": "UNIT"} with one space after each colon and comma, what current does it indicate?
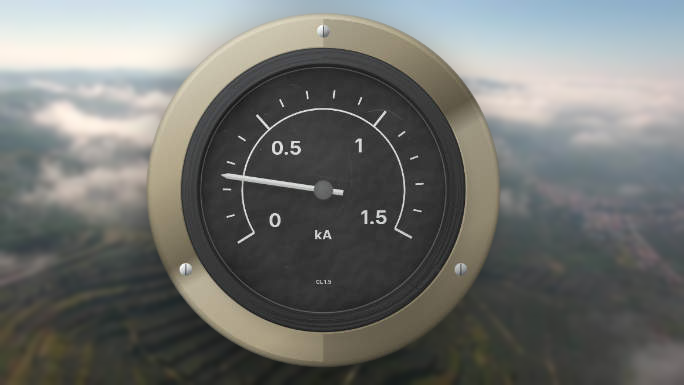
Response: {"value": 0.25, "unit": "kA"}
